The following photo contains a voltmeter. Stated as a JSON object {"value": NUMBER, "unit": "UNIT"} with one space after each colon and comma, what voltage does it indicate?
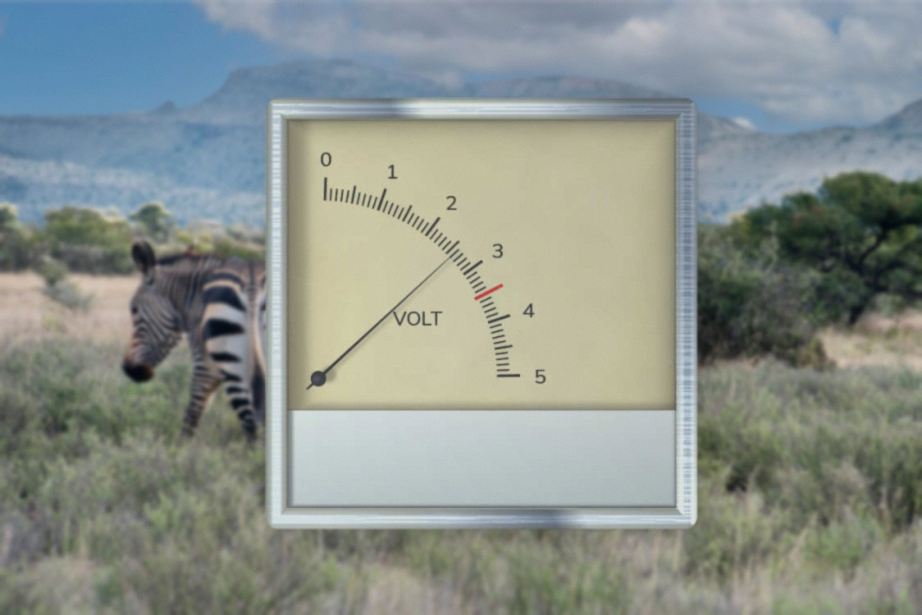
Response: {"value": 2.6, "unit": "V"}
